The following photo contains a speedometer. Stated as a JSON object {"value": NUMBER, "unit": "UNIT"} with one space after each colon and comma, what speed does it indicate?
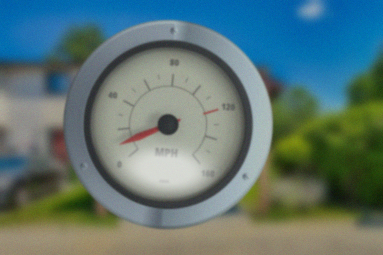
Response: {"value": 10, "unit": "mph"}
